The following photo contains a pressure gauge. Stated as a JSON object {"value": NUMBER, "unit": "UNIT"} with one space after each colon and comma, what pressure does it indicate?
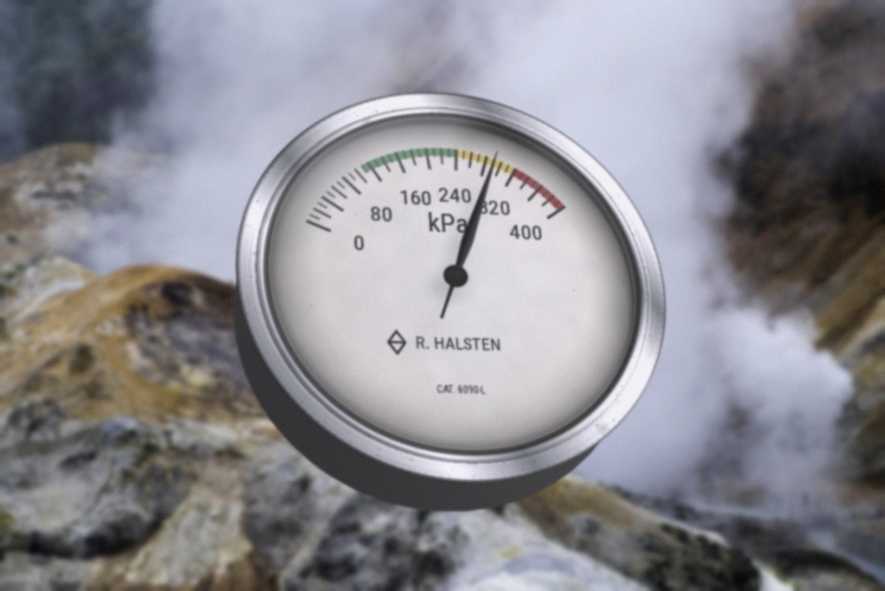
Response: {"value": 290, "unit": "kPa"}
